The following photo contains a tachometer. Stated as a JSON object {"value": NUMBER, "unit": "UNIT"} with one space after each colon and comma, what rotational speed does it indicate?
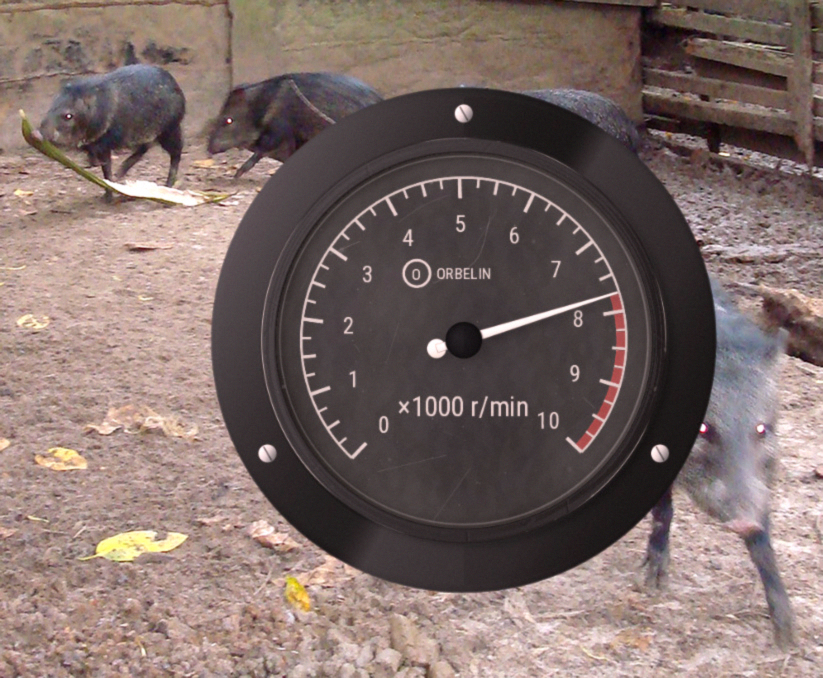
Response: {"value": 7750, "unit": "rpm"}
